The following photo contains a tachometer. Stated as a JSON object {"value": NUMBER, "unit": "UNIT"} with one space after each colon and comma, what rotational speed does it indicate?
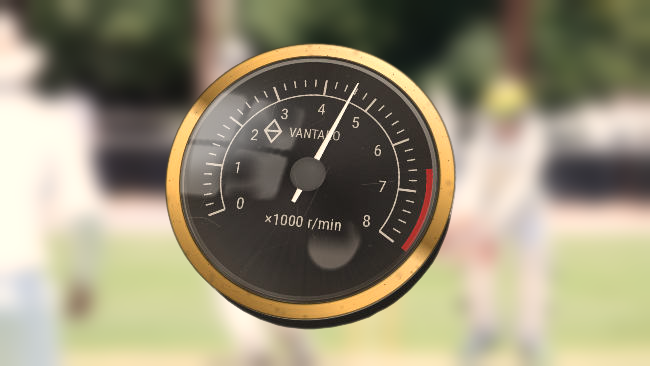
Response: {"value": 4600, "unit": "rpm"}
